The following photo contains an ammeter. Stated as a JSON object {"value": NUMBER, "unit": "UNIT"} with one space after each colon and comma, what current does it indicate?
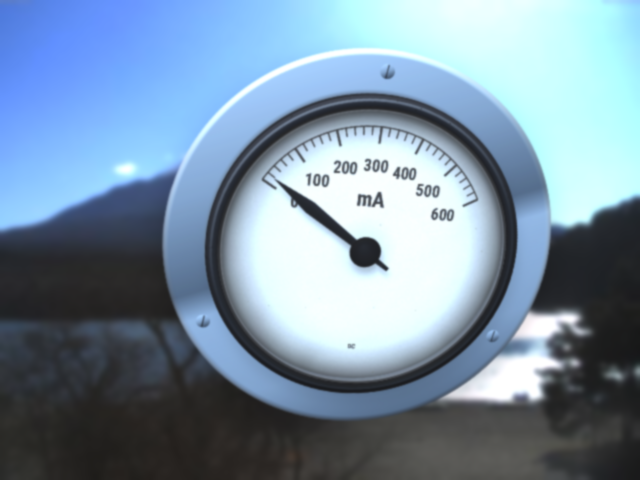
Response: {"value": 20, "unit": "mA"}
